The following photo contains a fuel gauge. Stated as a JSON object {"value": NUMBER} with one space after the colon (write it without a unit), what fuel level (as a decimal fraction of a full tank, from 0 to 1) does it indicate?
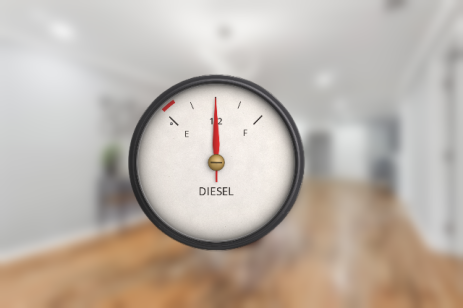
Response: {"value": 0.5}
